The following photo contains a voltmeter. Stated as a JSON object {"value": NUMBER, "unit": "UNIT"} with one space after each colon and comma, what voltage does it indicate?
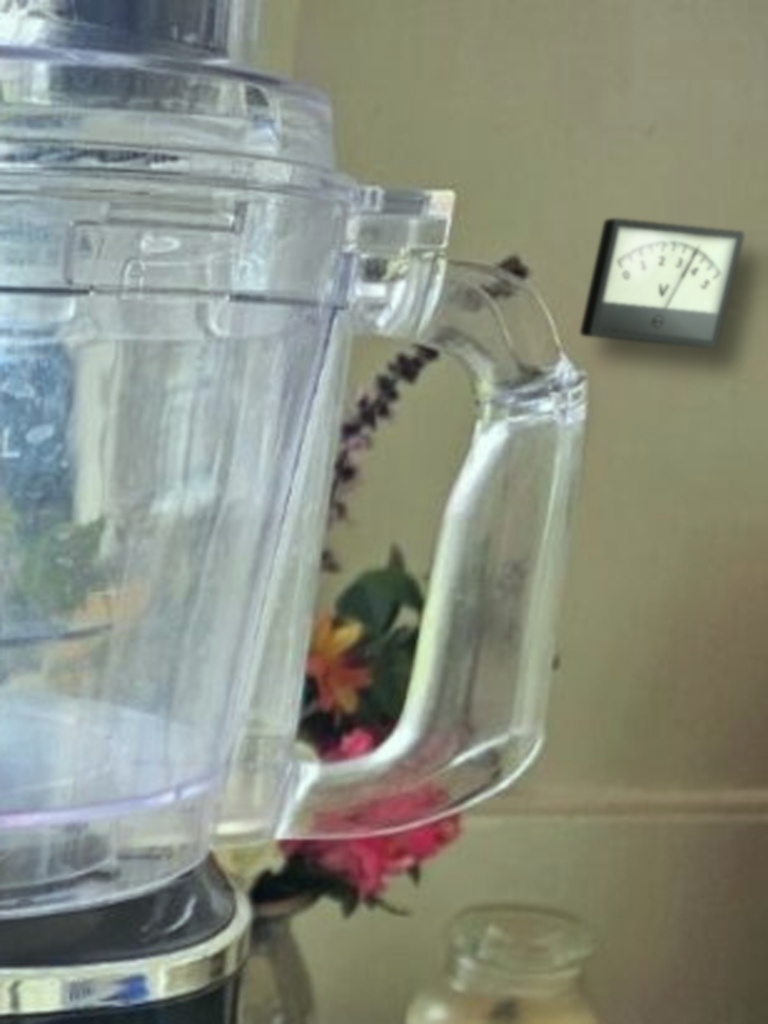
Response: {"value": 3.5, "unit": "V"}
